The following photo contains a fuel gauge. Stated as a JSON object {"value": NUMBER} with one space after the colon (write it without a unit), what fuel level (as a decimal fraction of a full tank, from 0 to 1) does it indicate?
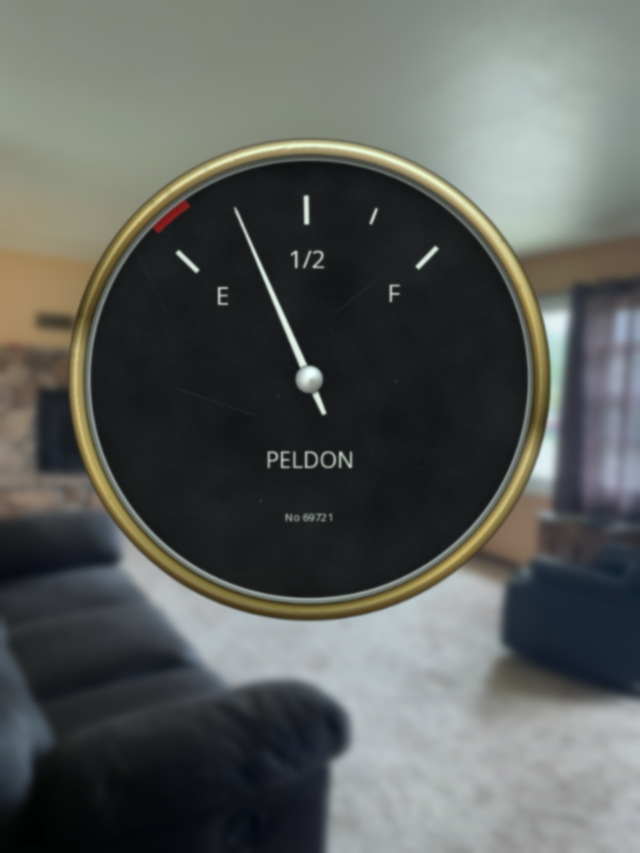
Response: {"value": 0.25}
